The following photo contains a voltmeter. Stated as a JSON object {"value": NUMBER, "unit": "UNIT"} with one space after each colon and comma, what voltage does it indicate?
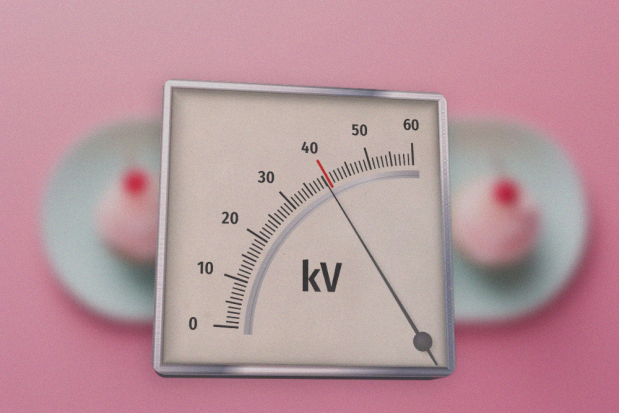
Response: {"value": 39, "unit": "kV"}
